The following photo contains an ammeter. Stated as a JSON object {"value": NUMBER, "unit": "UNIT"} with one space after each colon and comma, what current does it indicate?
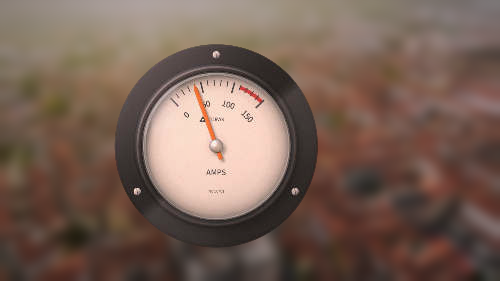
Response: {"value": 40, "unit": "A"}
